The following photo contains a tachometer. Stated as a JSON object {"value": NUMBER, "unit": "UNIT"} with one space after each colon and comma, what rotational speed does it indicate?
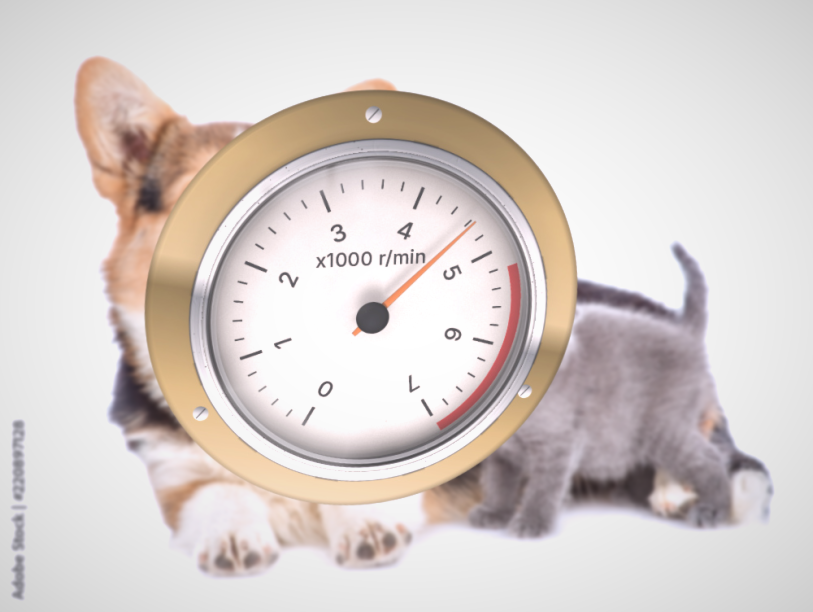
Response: {"value": 4600, "unit": "rpm"}
